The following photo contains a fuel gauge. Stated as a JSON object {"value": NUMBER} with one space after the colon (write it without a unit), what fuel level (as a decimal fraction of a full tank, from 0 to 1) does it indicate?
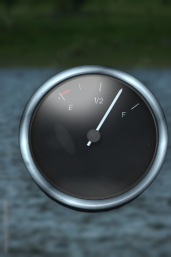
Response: {"value": 0.75}
